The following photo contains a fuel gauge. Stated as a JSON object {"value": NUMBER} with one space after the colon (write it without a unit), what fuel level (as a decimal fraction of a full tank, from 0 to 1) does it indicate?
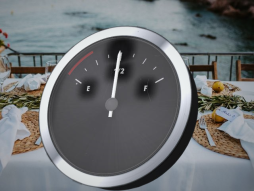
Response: {"value": 0.5}
